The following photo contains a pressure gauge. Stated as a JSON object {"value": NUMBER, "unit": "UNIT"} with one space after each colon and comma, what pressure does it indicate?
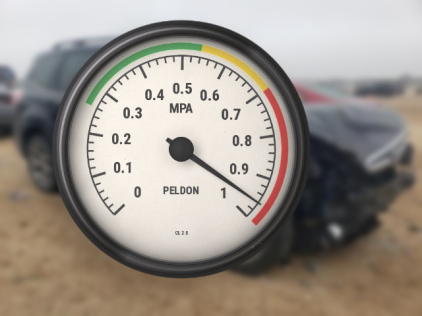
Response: {"value": 0.96, "unit": "MPa"}
